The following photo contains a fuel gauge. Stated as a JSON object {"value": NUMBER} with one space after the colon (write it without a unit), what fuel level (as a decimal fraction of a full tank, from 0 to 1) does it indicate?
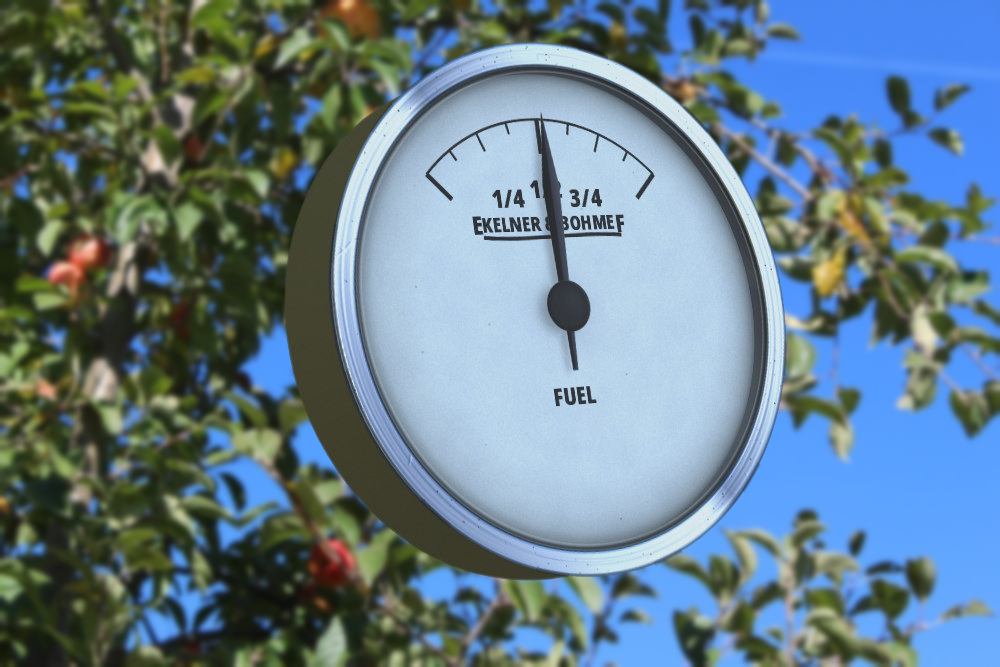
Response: {"value": 0.5}
